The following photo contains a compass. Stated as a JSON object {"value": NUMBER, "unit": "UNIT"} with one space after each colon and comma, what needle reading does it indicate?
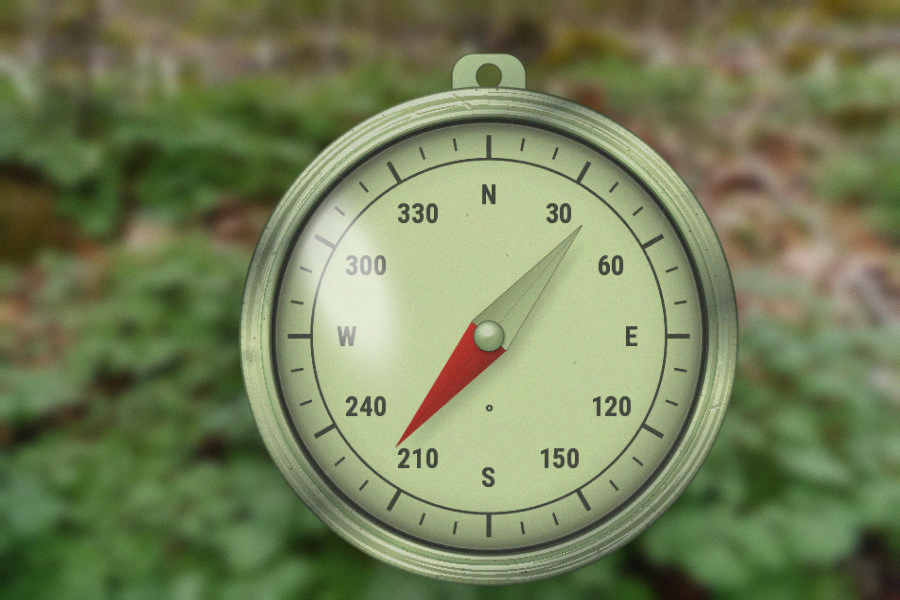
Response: {"value": 220, "unit": "°"}
